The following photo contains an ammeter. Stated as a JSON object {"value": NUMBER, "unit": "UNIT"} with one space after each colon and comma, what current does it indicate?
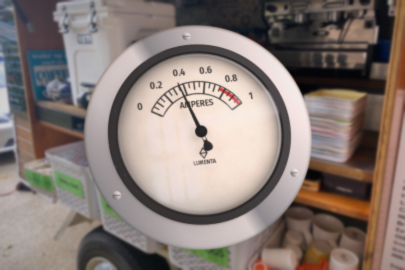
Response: {"value": 0.35, "unit": "A"}
